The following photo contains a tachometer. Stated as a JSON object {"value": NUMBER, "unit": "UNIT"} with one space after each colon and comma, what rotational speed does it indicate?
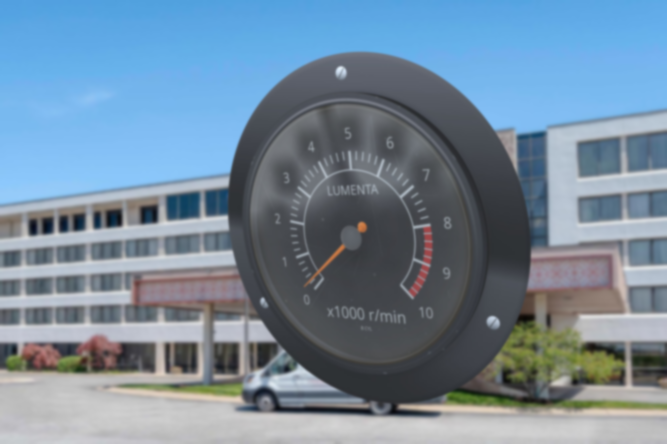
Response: {"value": 200, "unit": "rpm"}
